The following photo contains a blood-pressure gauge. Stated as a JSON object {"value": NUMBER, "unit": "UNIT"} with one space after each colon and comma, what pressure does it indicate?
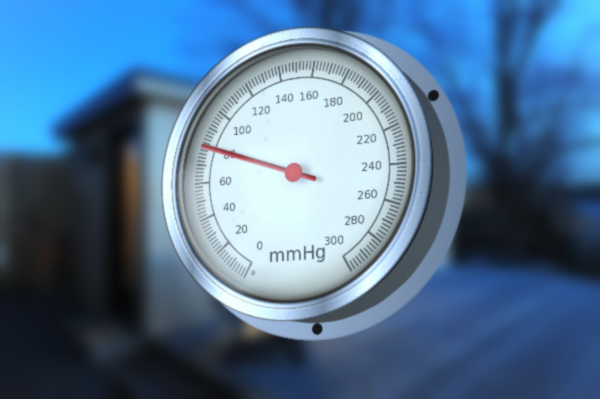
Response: {"value": 80, "unit": "mmHg"}
